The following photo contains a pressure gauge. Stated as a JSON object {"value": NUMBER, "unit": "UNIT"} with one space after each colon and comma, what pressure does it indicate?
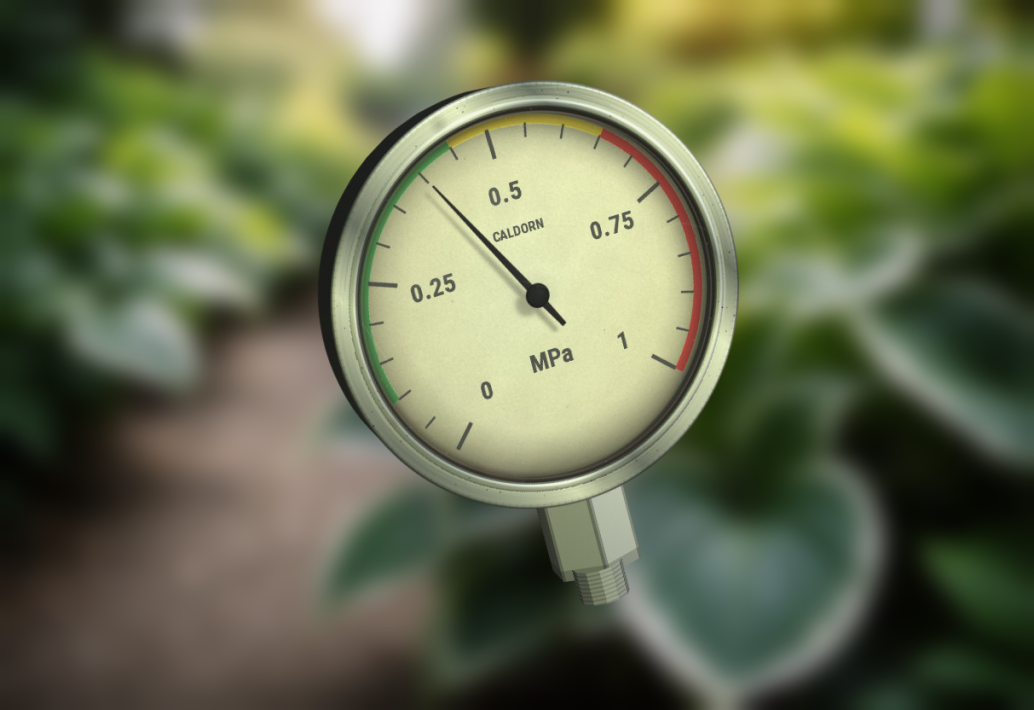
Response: {"value": 0.4, "unit": "MPa"}
